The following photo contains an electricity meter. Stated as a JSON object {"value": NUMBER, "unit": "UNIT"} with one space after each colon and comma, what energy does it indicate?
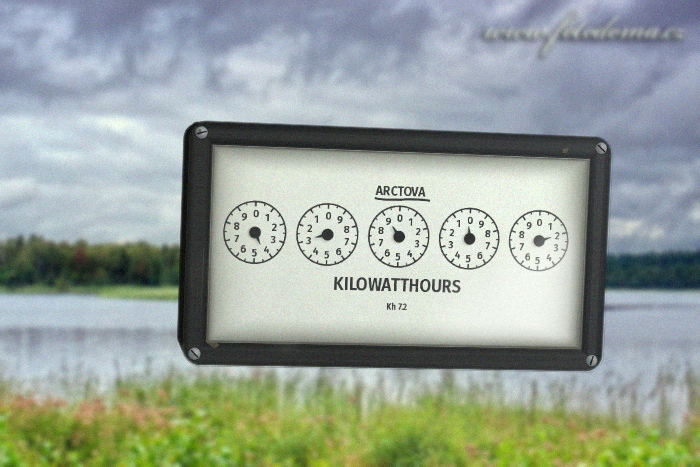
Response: {"value": 42902, "unit": "kWh"}
